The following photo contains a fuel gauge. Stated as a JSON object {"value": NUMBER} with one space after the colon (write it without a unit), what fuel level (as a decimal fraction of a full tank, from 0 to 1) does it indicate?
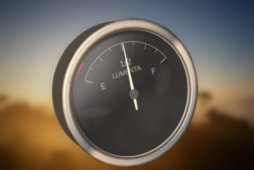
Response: {"value": 0.5}
